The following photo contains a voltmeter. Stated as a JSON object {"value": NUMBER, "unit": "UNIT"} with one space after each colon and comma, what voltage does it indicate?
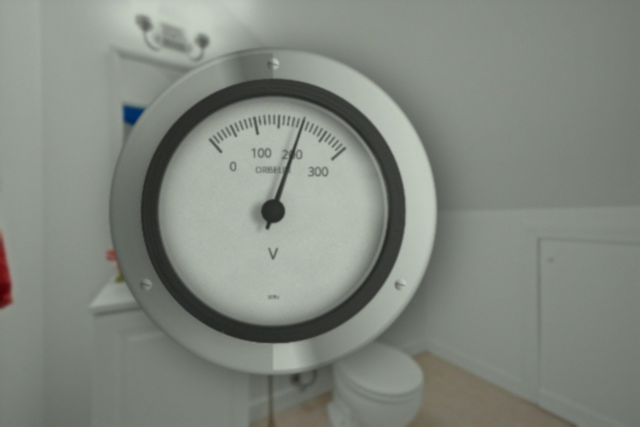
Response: {"value": 200, "unit": "V"}
